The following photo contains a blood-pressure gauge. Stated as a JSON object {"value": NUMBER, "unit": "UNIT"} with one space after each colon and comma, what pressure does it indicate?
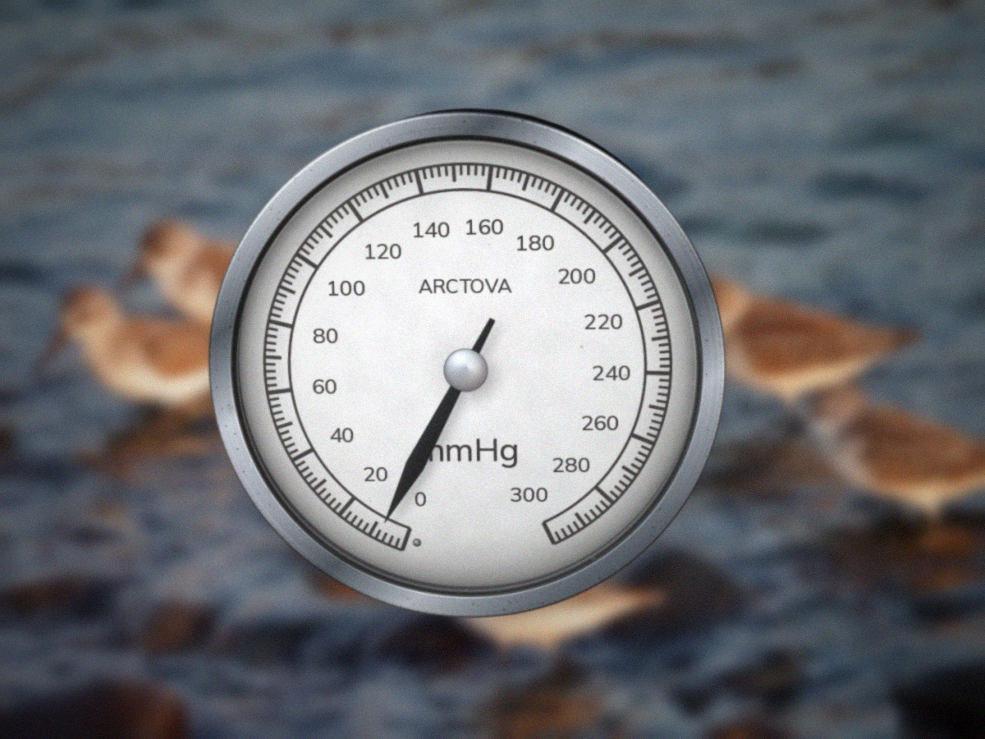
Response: {"value": 8, "unit": "mmHg"}
